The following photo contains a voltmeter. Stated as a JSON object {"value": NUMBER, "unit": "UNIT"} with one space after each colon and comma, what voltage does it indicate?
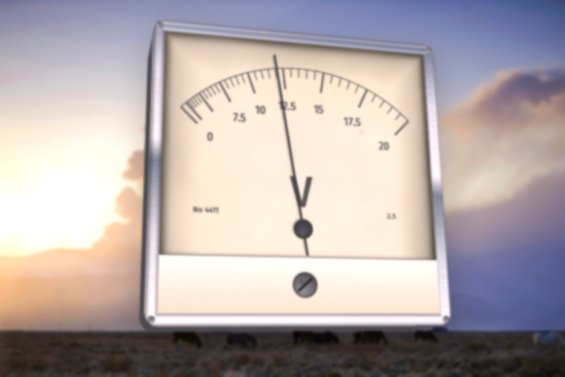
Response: {"value": 12, "unit": "V"}
